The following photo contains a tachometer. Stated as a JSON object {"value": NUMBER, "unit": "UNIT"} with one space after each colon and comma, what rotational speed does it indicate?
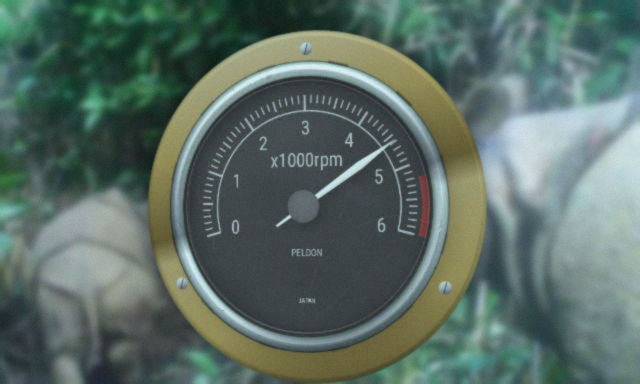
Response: {"value": 4600, "unit": "rpm"}
